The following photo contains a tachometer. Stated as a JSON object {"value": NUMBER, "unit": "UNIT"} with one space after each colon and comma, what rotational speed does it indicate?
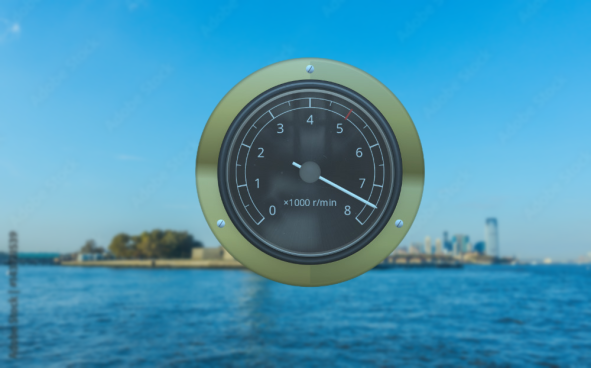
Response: {"value": 7500, "unit": "rpm"}
